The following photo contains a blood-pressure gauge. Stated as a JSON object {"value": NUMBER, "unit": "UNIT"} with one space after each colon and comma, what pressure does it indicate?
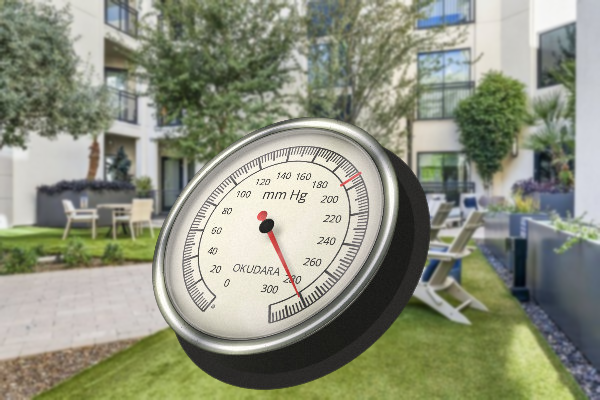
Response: {"value": 280, "unit": "mmHg"}
